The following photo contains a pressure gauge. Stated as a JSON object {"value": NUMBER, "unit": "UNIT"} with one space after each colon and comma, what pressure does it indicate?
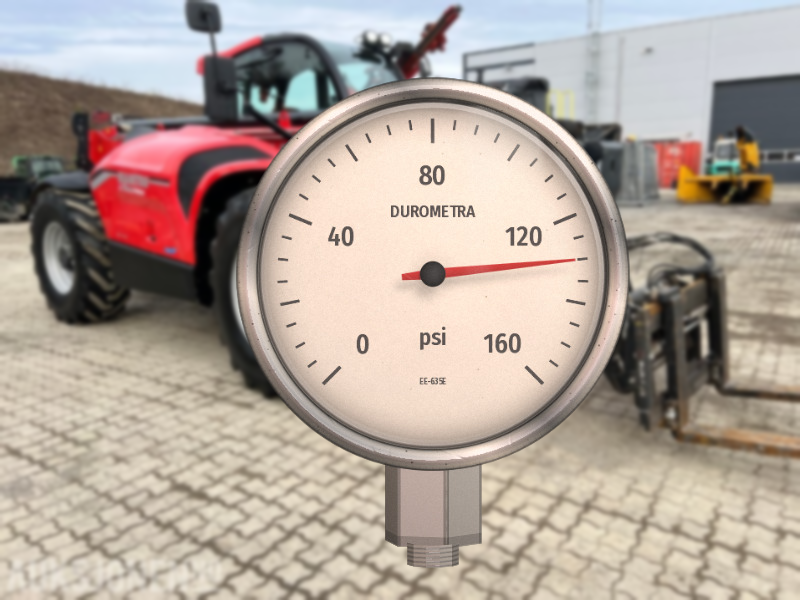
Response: {"value": 130, "unit": "psi"}
